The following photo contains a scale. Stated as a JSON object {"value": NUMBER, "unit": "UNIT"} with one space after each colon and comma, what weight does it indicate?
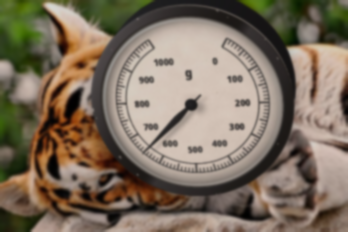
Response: {"value": 650, "unit": "g"}
